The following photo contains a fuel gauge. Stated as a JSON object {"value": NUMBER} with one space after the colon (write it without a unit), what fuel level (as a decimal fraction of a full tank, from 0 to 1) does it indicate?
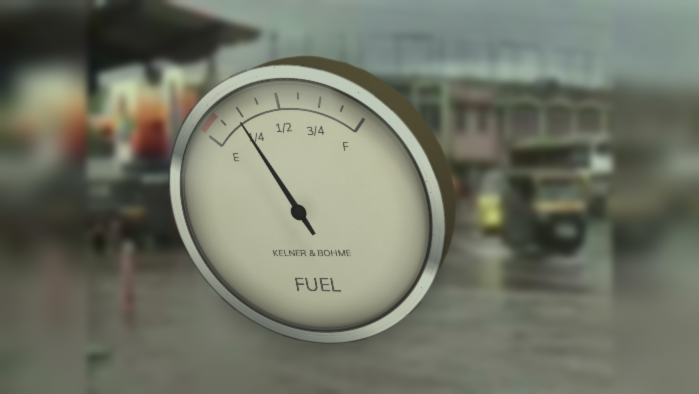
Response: {"value": 0.25}
